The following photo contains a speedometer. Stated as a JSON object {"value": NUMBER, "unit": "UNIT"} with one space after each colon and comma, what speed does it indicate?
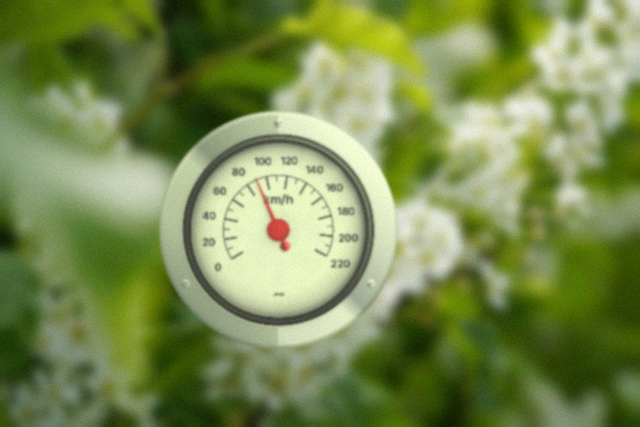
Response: {"value": 90, "unit": "km/h"}
